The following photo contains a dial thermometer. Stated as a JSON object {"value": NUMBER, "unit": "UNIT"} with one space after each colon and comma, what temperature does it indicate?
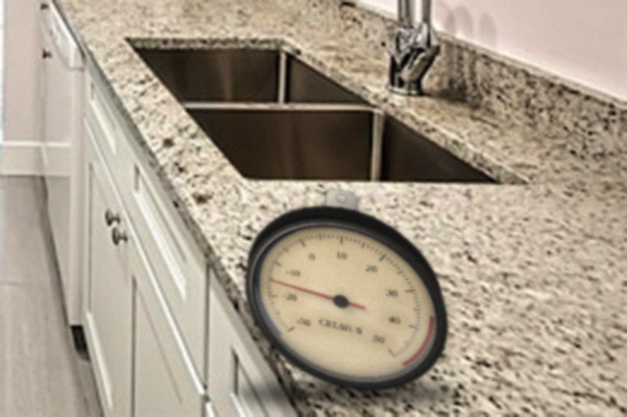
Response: {"value": -15, "unit": "°C"}
